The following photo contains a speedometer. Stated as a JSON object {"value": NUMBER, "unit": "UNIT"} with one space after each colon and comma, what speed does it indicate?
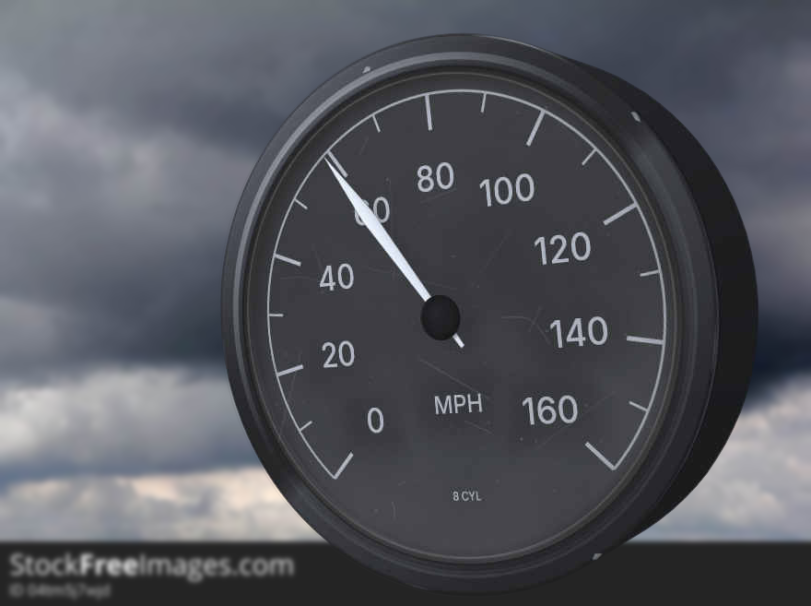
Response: {"value": 60, "unit": "mph"}
